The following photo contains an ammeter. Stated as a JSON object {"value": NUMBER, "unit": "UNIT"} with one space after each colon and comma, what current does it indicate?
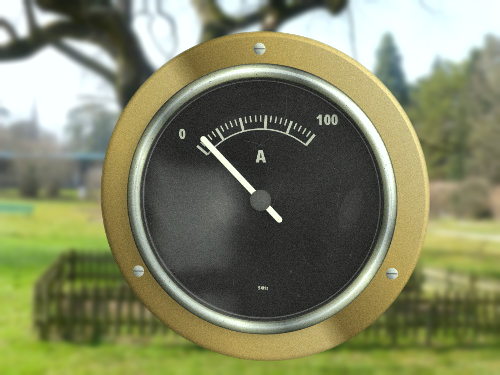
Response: {"value": 8, "unit": "A"}
